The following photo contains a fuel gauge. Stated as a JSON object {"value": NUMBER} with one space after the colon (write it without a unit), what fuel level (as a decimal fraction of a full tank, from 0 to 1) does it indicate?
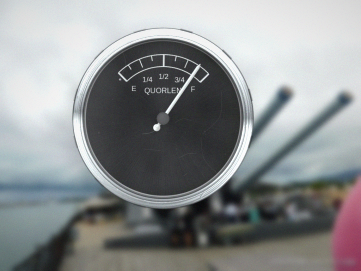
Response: {"value": 0.875}
